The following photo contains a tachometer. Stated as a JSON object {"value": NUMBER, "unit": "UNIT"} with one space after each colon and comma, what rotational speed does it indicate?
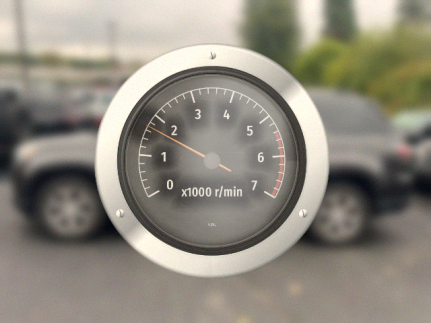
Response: {"value": 1700, "unit": "rpm"}
